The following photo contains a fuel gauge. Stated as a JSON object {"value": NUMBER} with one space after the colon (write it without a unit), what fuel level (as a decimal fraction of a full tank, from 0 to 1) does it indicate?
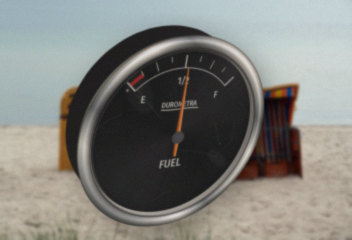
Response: {"value": 0.5}
